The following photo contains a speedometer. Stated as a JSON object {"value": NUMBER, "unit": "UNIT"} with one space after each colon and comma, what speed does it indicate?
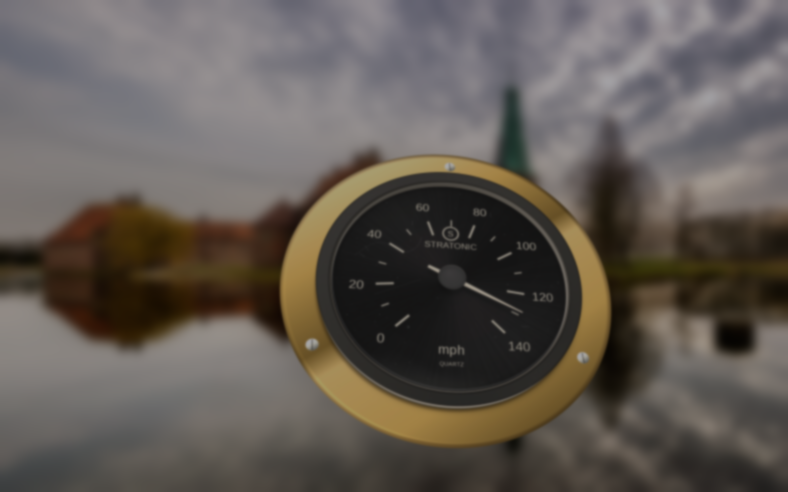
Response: {"value": 130, "unit": "mph"}
